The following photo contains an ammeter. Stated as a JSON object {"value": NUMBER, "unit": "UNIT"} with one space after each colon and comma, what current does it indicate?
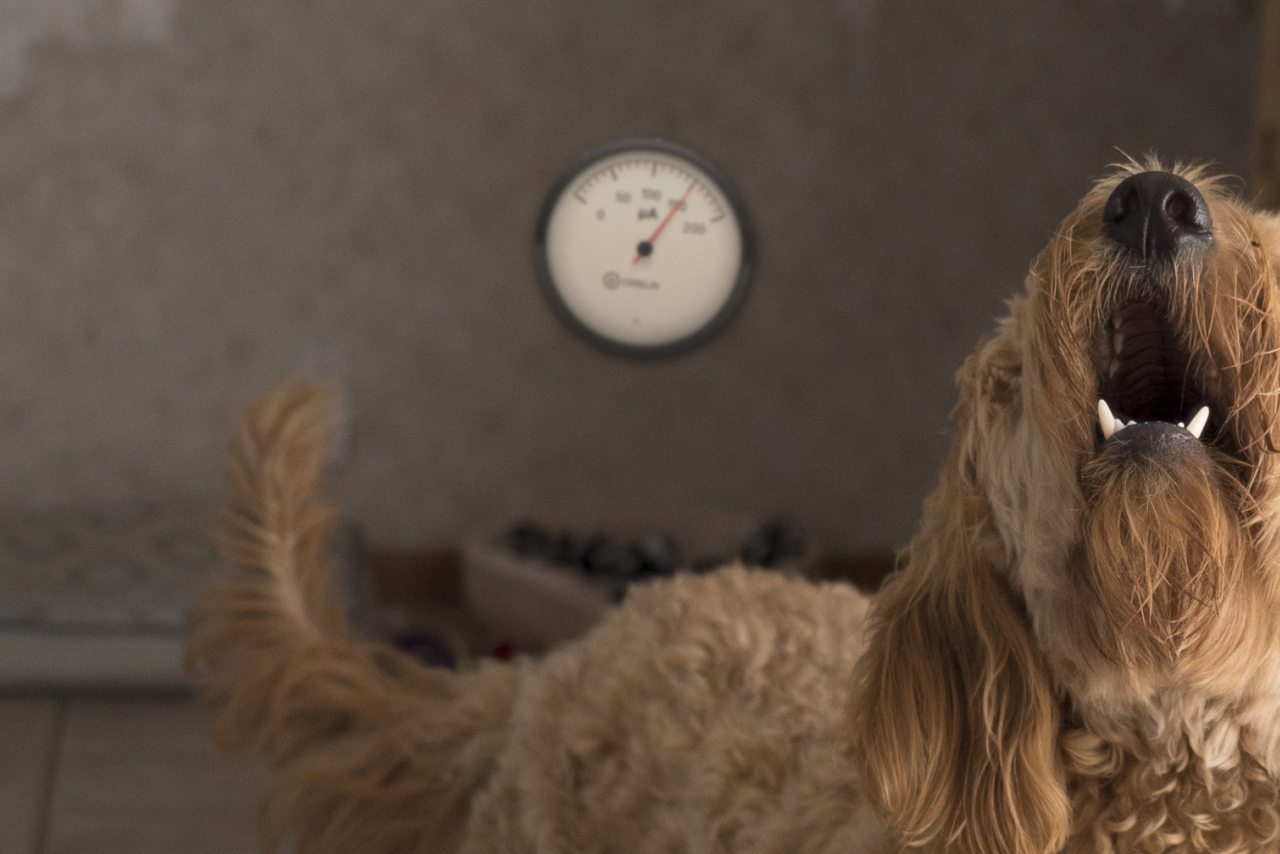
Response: {"value": 150, "unit": "µA"}
